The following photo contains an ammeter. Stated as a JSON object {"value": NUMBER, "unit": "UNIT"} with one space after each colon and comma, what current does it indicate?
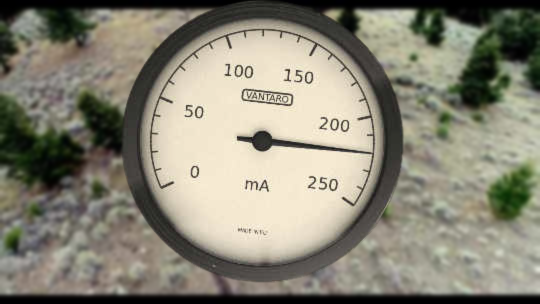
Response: {"value": 220, "unit": "mA"}
